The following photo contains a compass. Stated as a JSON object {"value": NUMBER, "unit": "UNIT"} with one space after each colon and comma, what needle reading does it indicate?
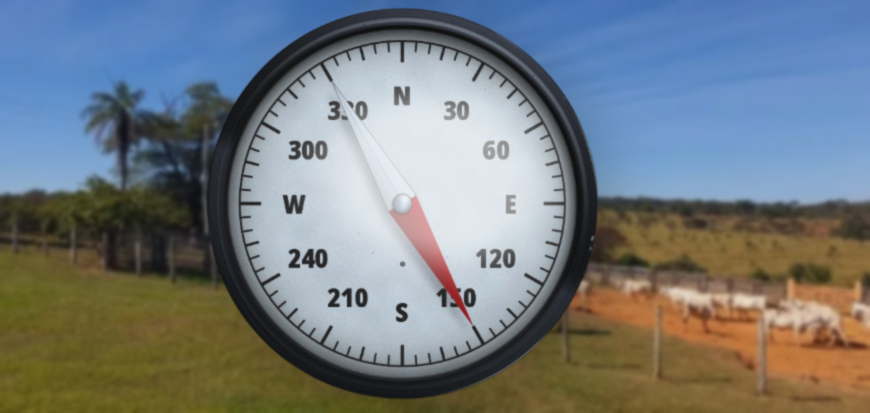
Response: {"value": 150, "unit": "°"}
